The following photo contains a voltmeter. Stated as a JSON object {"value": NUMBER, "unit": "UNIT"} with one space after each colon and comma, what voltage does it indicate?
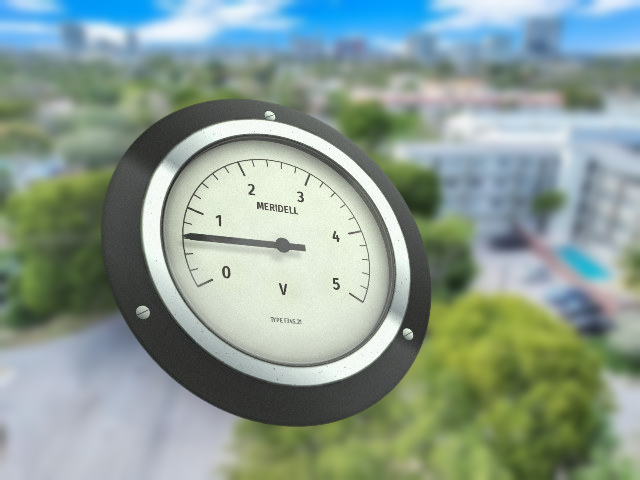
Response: {"value": 0.6, "unit": "V"}
